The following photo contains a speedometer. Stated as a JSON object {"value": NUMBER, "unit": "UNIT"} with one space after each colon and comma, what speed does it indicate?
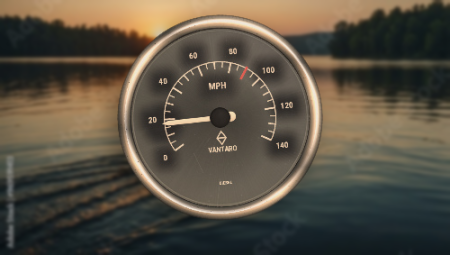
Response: {"value": 17.5, "unit": "mph"}
